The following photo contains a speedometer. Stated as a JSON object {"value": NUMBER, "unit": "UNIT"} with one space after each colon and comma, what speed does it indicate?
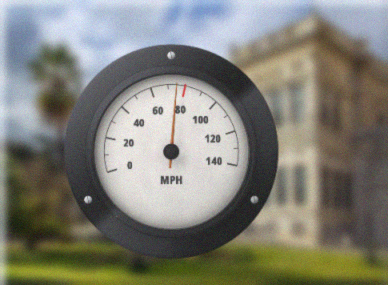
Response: {"value": 75, "unit": "mph"}
